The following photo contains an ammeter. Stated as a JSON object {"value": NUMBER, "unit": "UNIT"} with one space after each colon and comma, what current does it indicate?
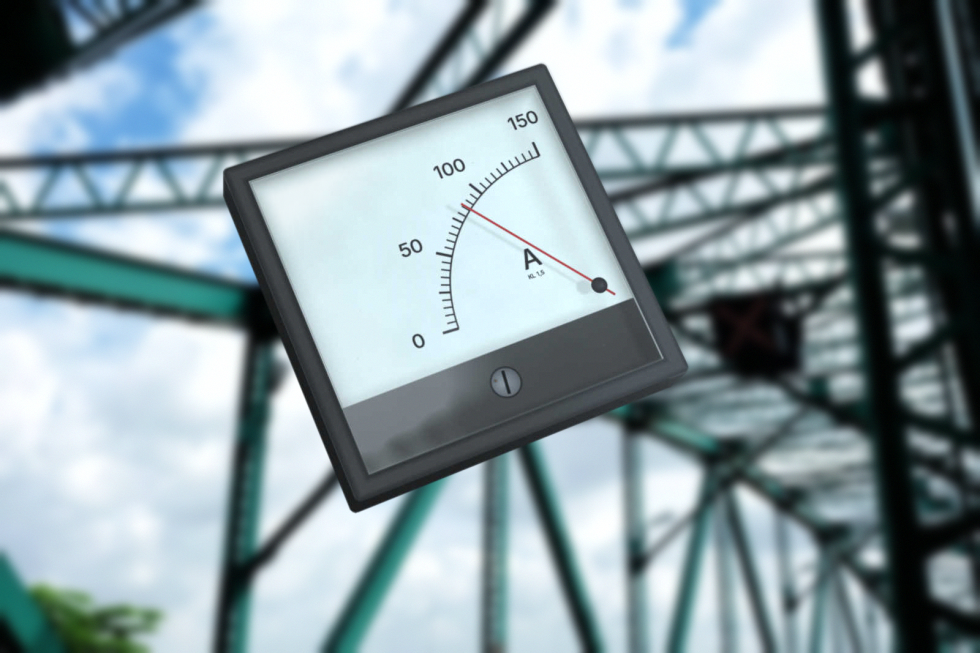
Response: {"value": 85, "unit": "A"}
